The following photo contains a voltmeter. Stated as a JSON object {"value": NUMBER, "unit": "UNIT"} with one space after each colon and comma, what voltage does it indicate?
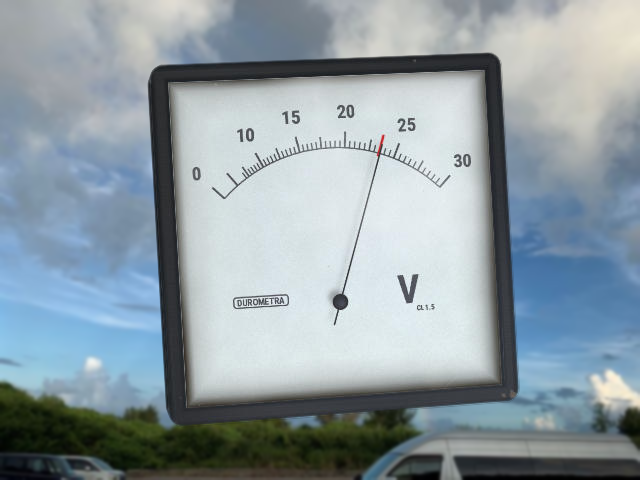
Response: {"value": 23.5, "unit": "V"}
